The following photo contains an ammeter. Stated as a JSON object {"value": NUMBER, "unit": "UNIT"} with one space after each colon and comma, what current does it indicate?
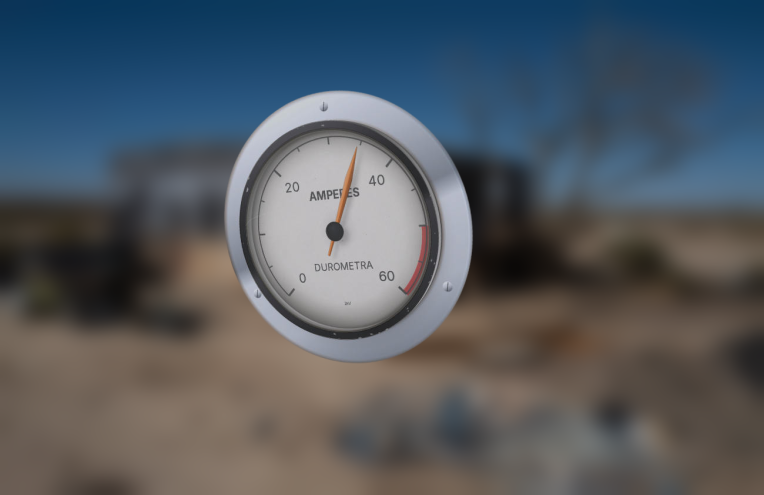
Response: {"value": 35, "unit": "A"}
